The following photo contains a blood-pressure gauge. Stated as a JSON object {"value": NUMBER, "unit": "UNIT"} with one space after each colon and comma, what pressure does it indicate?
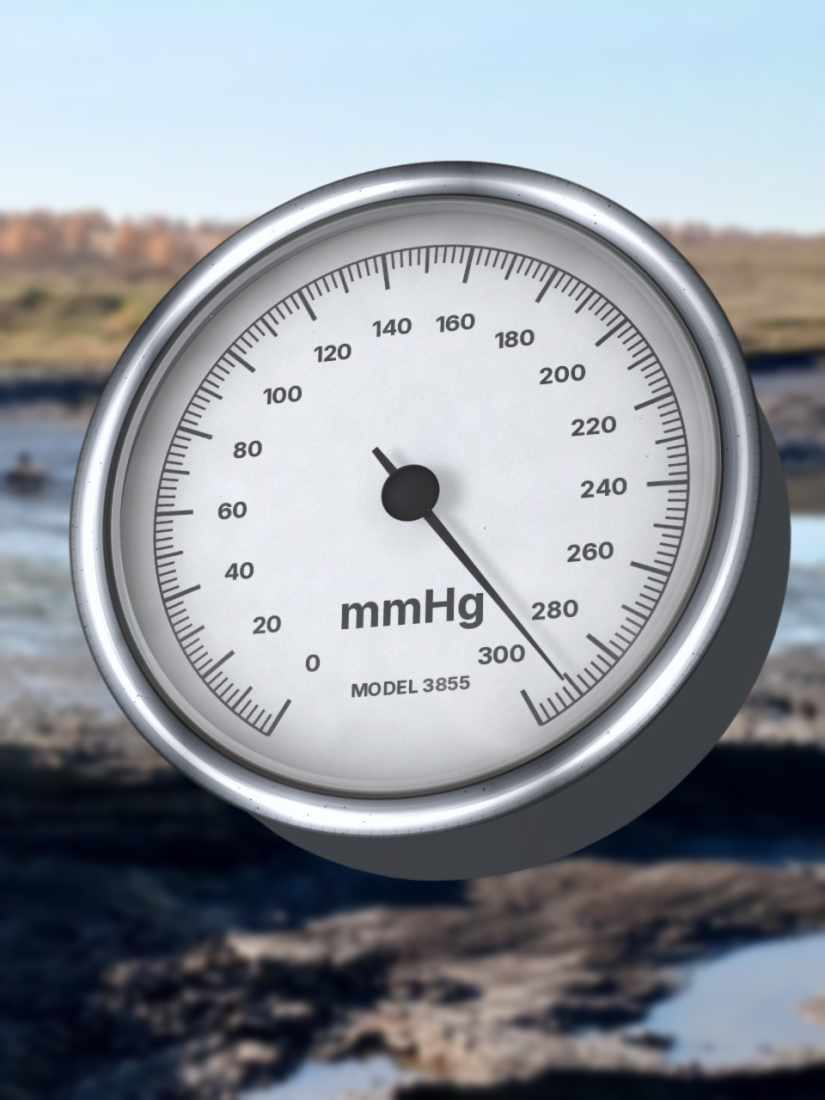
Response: {"value": 291, "unit": "mmHg"}
